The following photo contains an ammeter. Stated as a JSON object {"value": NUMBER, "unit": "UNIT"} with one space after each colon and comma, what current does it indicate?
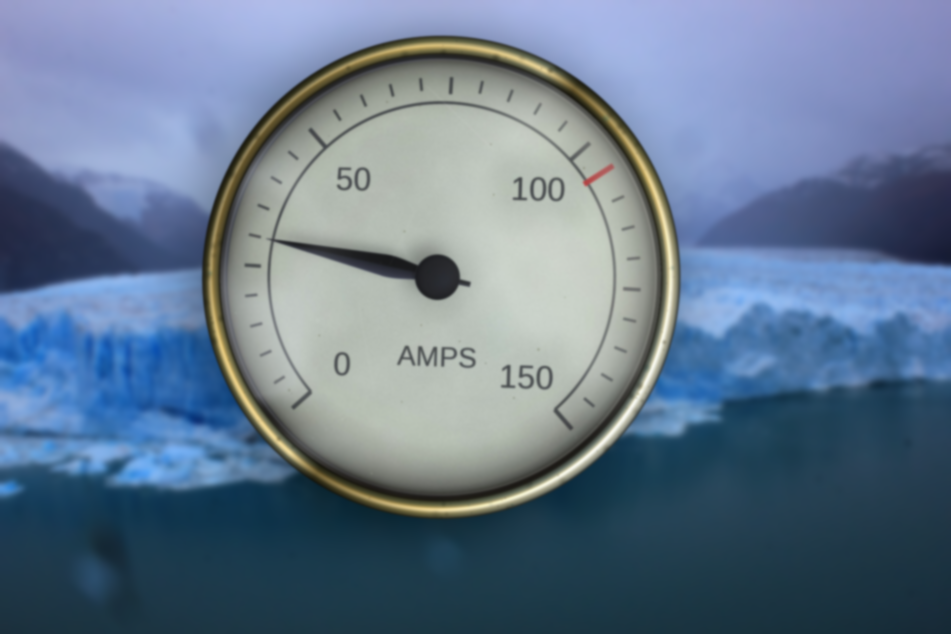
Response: {"value": 30, "unit": "A"}
